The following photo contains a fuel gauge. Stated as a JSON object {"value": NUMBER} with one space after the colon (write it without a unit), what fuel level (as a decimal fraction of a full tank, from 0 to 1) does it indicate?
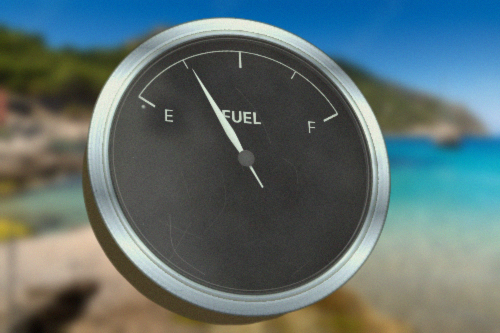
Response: {"value": 0.25}
